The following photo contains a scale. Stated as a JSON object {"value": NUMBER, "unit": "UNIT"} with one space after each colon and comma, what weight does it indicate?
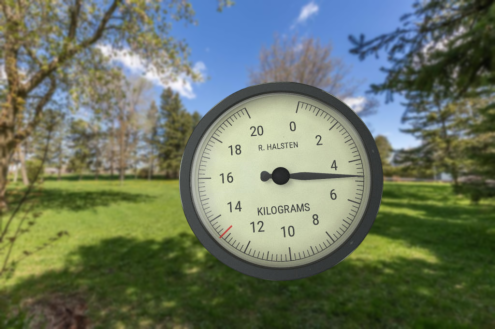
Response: {"value": 4.8, "unit": "kg"}
